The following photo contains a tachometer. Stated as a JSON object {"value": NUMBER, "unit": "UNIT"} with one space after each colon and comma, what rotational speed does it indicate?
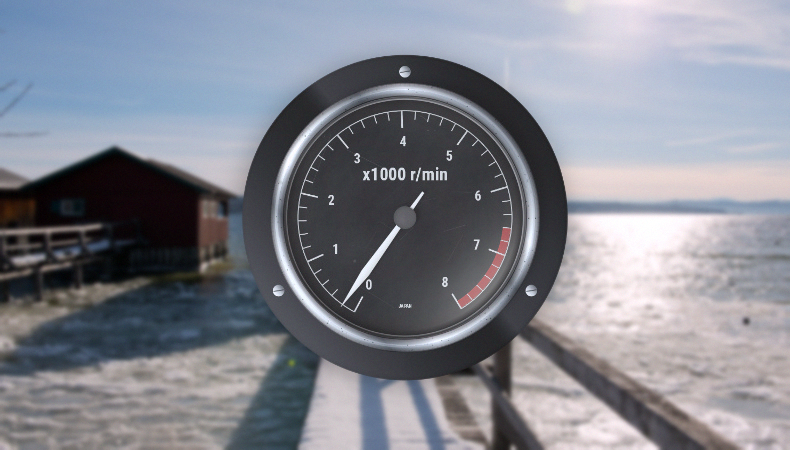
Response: {"value": 200, "unit": "rpm"}
